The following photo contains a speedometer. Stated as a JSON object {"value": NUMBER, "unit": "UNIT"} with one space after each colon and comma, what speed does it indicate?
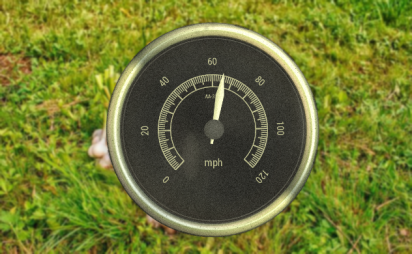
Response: {"value": 65, "unit": "mph"}
